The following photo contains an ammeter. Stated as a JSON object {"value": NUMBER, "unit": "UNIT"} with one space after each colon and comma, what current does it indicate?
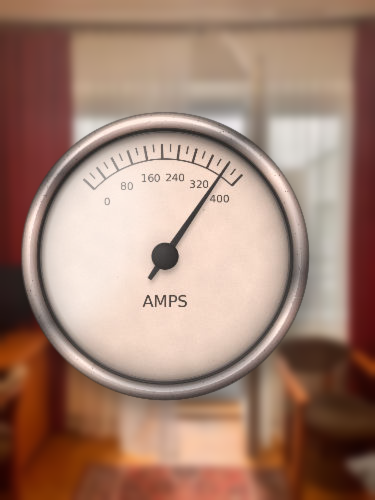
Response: {"value": 360, "unit": "A"}
